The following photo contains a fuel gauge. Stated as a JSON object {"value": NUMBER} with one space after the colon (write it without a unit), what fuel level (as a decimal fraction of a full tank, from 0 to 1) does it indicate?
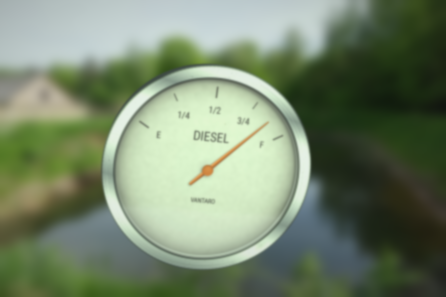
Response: {"value": 0.875}
